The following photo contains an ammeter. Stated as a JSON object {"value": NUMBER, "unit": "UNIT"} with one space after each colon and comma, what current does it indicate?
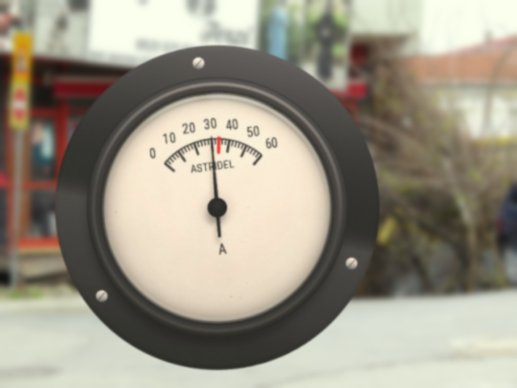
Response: {"value": 30, "unit": "A"}
